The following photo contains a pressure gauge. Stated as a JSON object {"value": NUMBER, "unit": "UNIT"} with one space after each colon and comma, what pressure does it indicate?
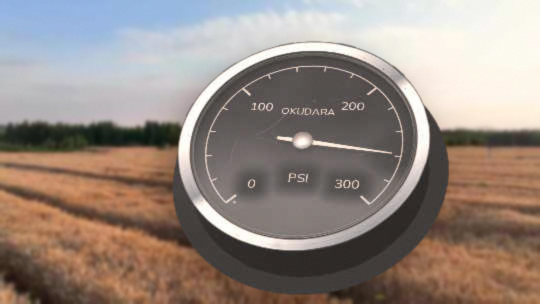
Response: {"value": 260, "unit": "psi"}
